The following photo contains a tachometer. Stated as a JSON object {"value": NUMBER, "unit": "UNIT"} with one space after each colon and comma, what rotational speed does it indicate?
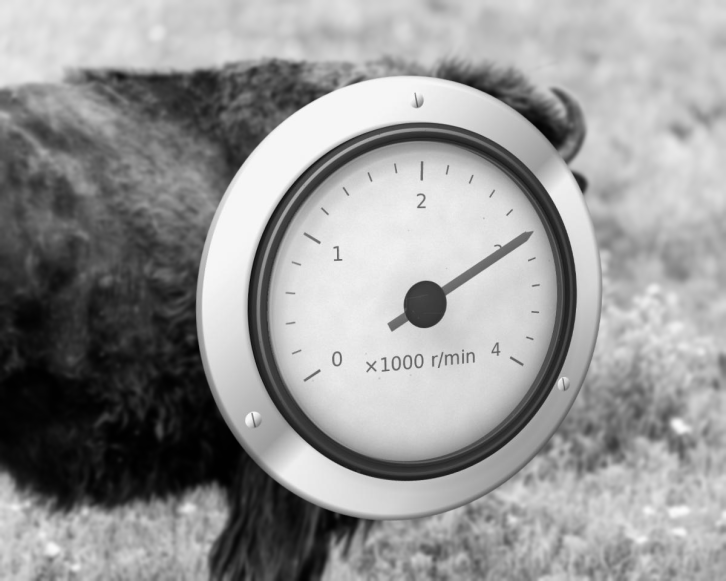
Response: {"value": 3000, "unit": "rpm"}
